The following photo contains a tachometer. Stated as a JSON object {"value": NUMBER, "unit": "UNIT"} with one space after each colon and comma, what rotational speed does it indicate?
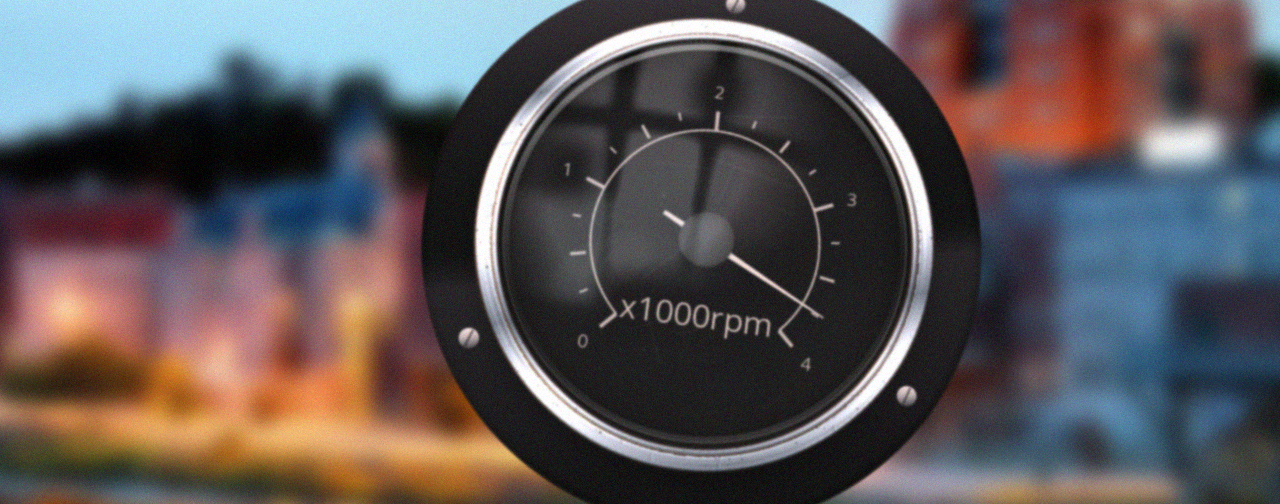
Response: {"value": 3750, "unit": "rpm"}
